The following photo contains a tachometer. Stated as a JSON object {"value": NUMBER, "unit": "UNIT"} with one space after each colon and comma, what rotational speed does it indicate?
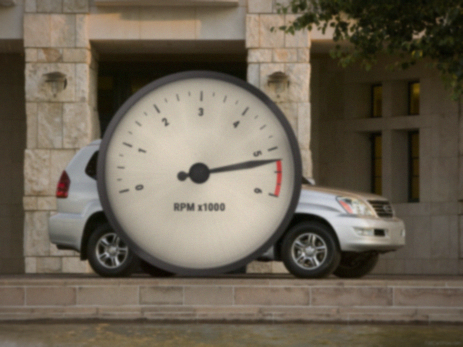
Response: {"value": 5250, "unit": "rpm"}
